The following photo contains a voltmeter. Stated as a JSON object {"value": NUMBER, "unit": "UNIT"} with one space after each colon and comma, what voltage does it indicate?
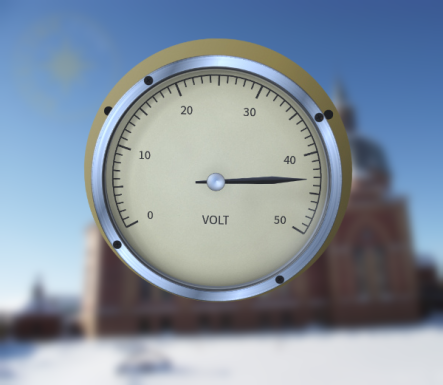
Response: {"value": 43, "unit": "V"}
